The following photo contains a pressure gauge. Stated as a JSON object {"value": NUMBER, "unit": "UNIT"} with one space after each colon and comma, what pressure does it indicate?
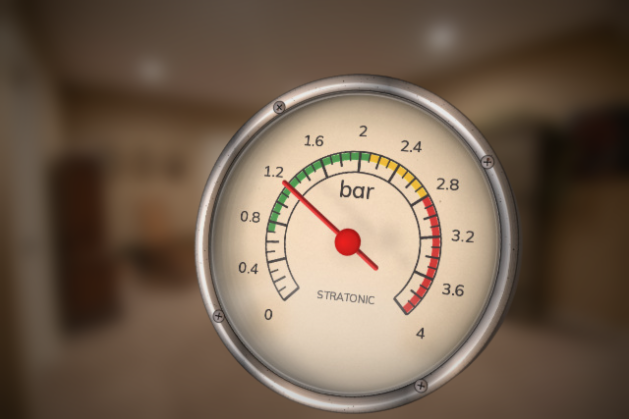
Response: {"value": 1.2, "unit": "bar"}
